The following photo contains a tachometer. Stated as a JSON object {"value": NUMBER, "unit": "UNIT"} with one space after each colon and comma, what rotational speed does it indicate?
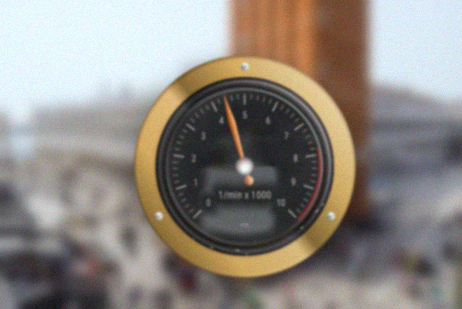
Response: {"value": 4400, "unit": "rpm"}
